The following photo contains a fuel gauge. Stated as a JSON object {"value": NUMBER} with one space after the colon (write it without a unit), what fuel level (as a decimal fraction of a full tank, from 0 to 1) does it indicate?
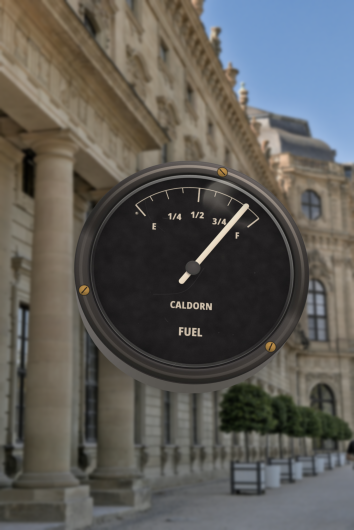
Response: {"value": 0.875}
